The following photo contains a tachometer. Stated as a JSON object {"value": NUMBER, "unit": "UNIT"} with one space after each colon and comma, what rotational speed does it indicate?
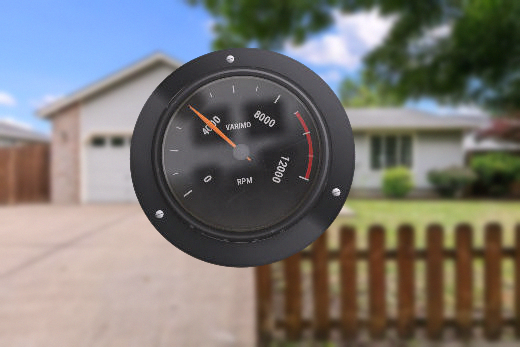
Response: {"value": 4000, "unit": "rpm"}
